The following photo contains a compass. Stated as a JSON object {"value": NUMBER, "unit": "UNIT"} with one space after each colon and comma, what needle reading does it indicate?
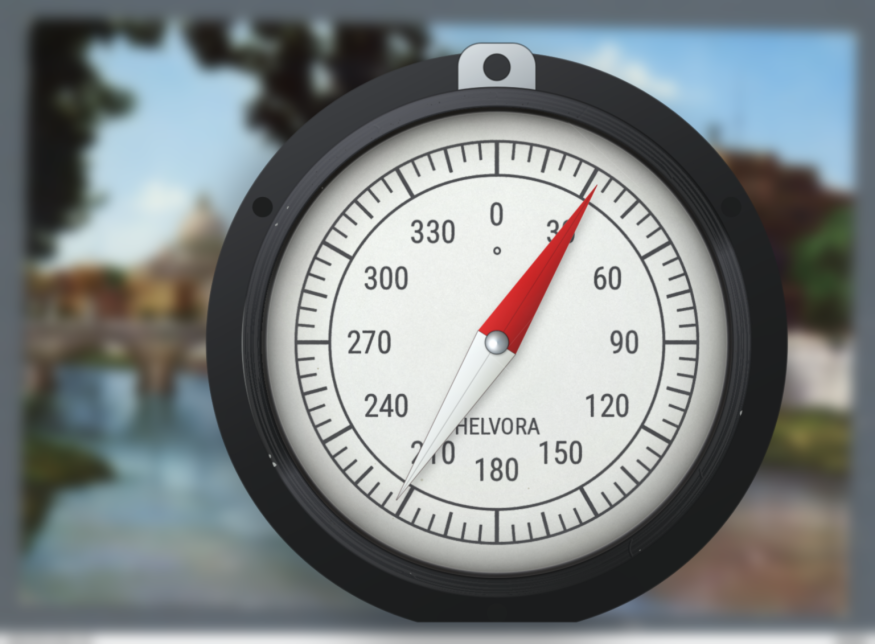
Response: {"value": 32.5, "unit": "°"}
